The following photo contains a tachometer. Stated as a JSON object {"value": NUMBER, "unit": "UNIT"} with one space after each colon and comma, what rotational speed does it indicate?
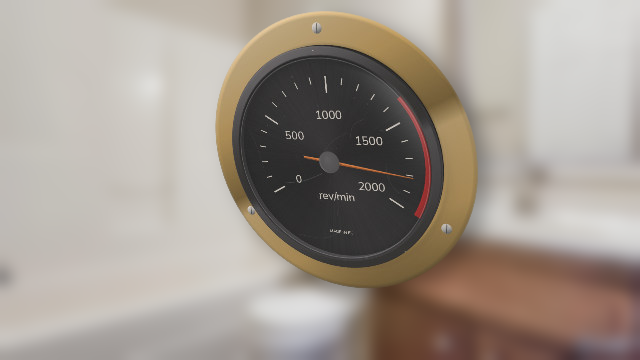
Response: {"value": 1800, "unit": "rpm"}
